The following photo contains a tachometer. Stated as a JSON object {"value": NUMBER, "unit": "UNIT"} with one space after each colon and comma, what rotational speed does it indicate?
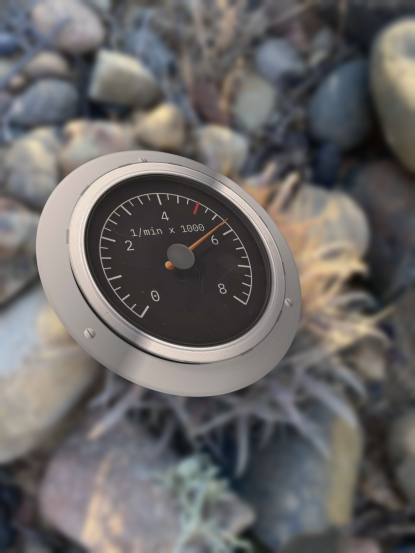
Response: {"value": 5750, "unit": "rpm"}
